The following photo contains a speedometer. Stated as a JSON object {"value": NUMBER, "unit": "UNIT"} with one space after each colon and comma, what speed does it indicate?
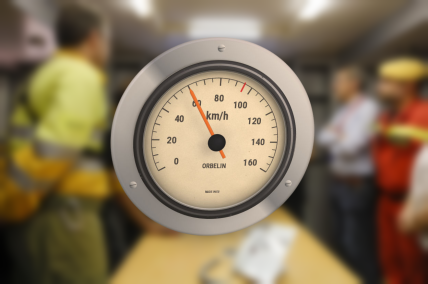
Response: {"value": 60, "unit": "km/h"}
